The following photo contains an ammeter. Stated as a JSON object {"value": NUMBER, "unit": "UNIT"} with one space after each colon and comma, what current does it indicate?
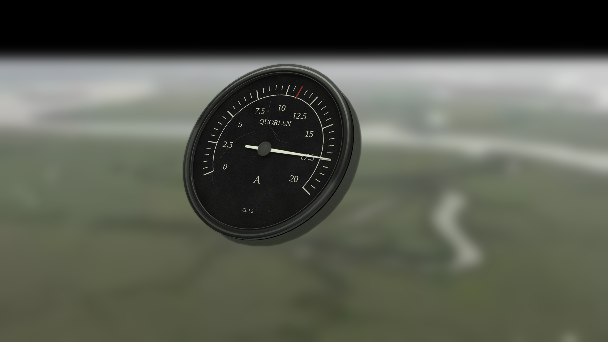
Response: {"value": 17.5, "unit": "A"}
